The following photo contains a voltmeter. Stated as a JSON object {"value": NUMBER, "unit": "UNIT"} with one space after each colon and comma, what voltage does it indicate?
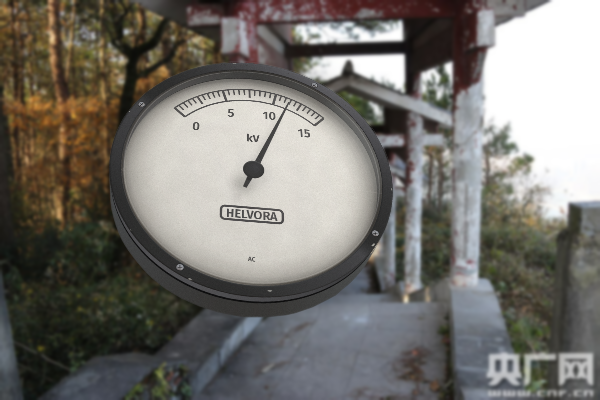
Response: {"value": 11.5, "unit": "kV"}
